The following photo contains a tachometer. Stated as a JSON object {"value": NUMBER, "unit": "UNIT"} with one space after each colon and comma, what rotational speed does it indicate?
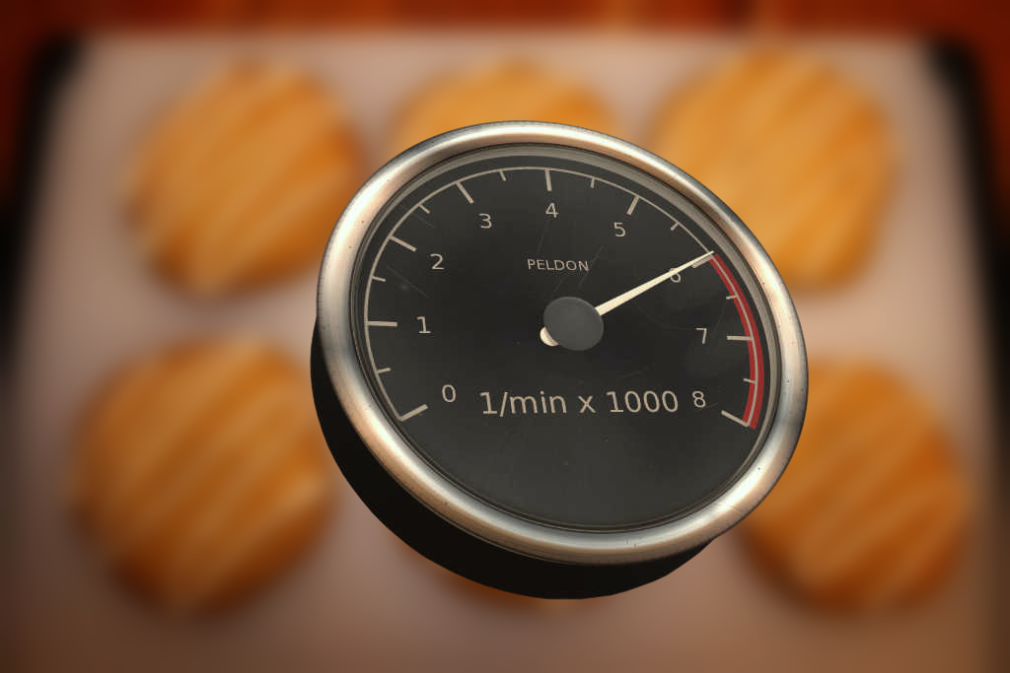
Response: {"value": 6000, "unit": "rpm"}
